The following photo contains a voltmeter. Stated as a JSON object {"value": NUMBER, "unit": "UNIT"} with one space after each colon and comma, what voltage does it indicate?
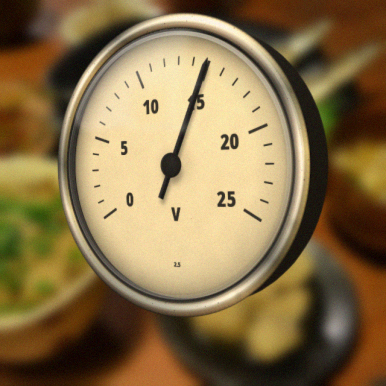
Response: {"value": 15, "unit": "V"}
